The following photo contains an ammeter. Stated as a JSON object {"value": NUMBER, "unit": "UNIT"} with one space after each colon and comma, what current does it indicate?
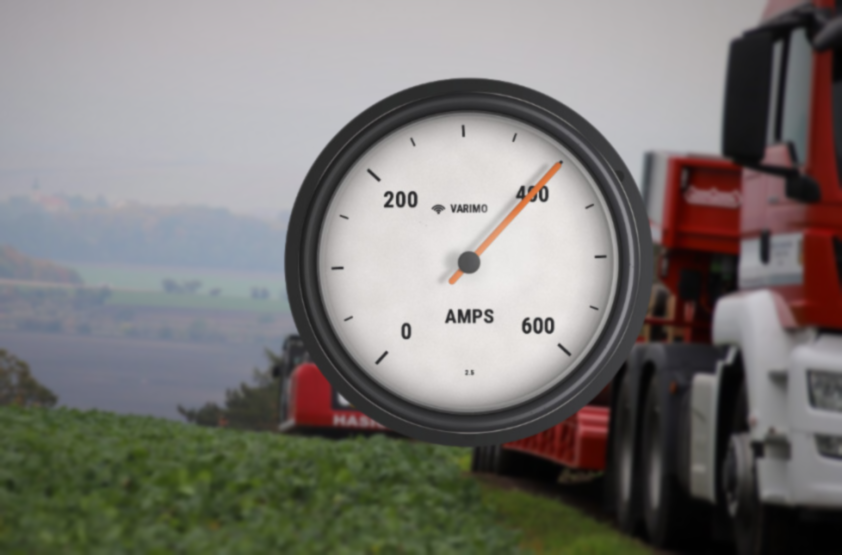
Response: {"value": 400, "unit": "A"}
